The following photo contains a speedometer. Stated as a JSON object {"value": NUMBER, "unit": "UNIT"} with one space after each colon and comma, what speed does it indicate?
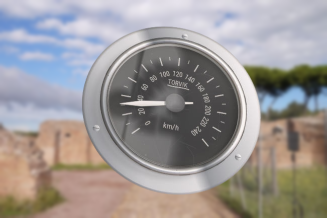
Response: {"value": 30, "unit": "km/h"}
